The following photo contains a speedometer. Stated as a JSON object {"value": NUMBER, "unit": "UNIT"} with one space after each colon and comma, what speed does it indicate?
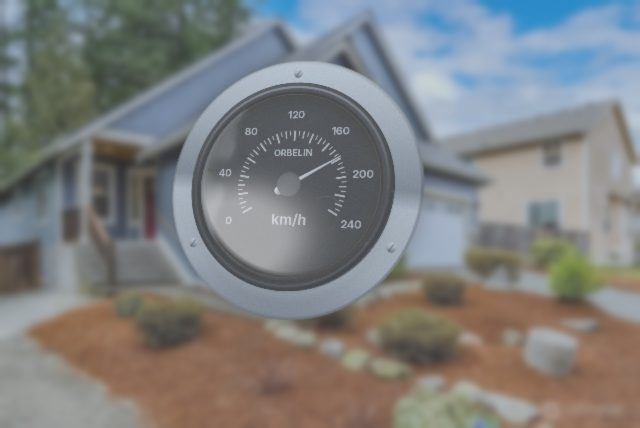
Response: {"value": 180, "unit": "km/h"}
